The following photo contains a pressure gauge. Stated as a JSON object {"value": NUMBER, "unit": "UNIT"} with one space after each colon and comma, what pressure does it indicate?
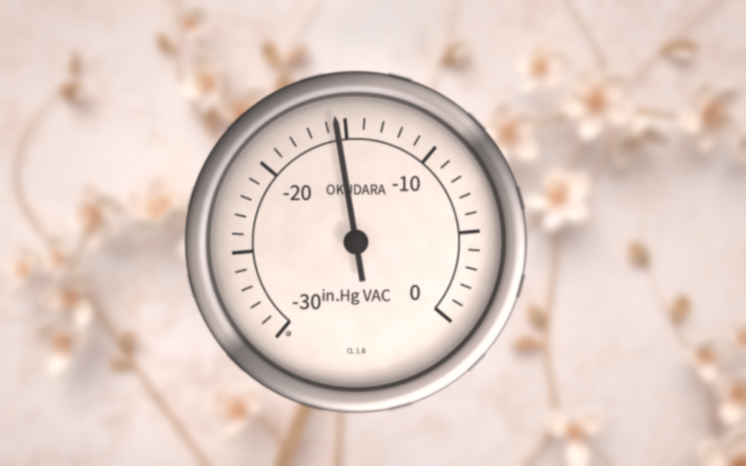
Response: {"value": -15.5, "unit": "inHg"}
